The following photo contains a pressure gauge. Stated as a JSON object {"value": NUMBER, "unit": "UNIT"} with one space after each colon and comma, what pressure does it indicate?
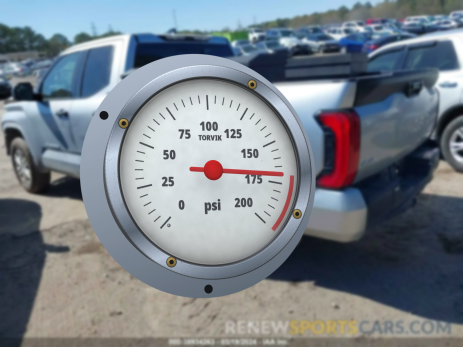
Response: {"value": 170, "unit": "psi"}
